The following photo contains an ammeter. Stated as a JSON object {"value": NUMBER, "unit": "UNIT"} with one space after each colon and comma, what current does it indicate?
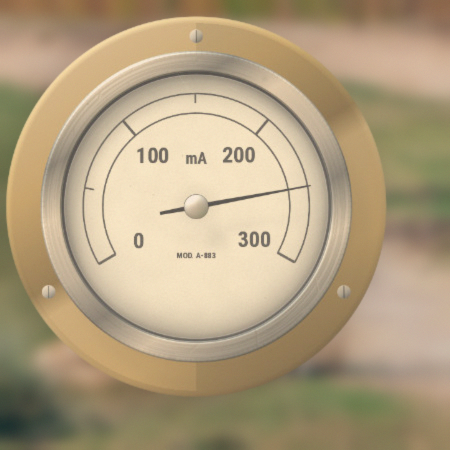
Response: {"value": 250, "unit": "mA"}
